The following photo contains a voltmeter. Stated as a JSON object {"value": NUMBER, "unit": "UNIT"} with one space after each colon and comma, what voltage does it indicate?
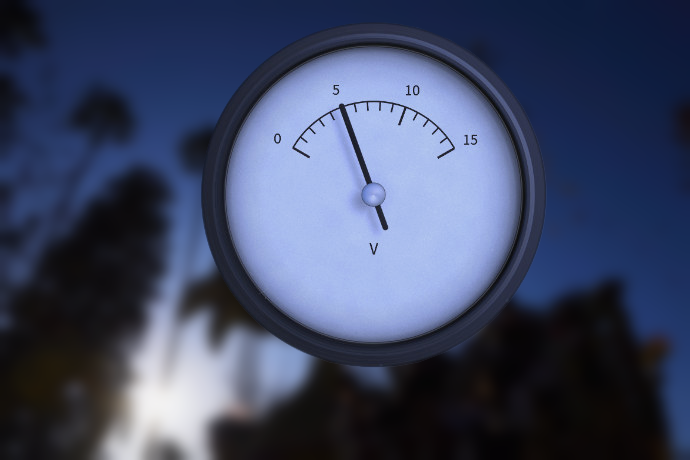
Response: {"value": 5, "unit": "V"}
